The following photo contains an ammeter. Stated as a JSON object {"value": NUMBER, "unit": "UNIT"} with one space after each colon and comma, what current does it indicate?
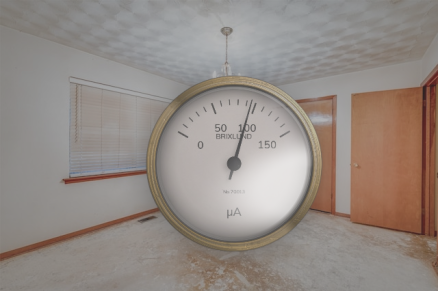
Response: {"value": 95, "unit": "µA"}
